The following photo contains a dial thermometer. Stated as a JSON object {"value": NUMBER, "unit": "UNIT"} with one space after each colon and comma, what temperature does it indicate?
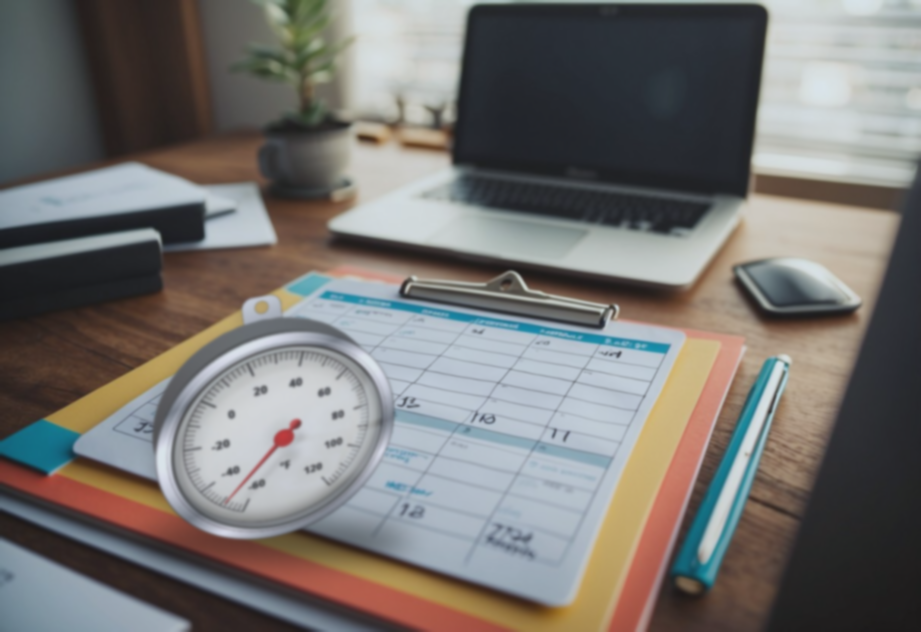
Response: {"value": -50, "unit": "°F"}
